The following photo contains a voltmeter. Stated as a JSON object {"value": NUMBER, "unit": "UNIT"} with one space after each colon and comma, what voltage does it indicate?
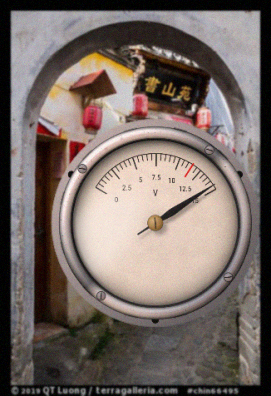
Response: {"value": 14.5, "unit": "V"}
